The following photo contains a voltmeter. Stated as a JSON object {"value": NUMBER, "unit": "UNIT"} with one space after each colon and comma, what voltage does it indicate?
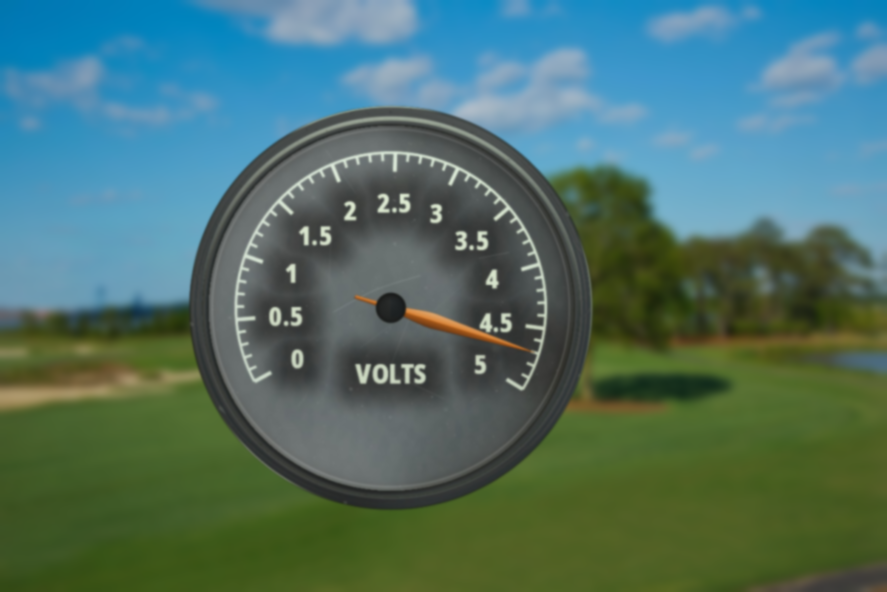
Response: {"value": 4.7, "unit": "V"}
